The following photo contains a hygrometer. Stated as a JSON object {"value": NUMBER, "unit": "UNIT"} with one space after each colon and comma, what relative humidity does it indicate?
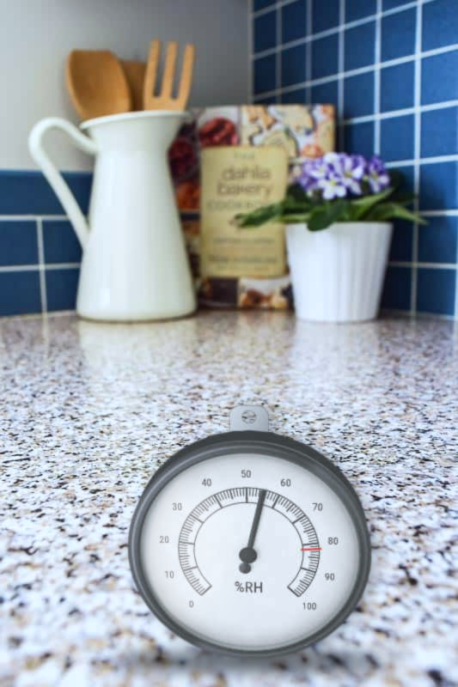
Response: {"value": 55, "unit": "%"}
